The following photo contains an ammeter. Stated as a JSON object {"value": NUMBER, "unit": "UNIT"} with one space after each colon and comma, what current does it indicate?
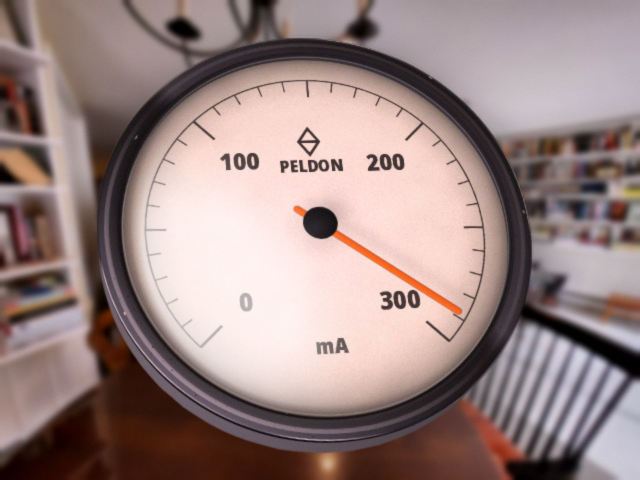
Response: {"value": 290, "unit": "mA"}
